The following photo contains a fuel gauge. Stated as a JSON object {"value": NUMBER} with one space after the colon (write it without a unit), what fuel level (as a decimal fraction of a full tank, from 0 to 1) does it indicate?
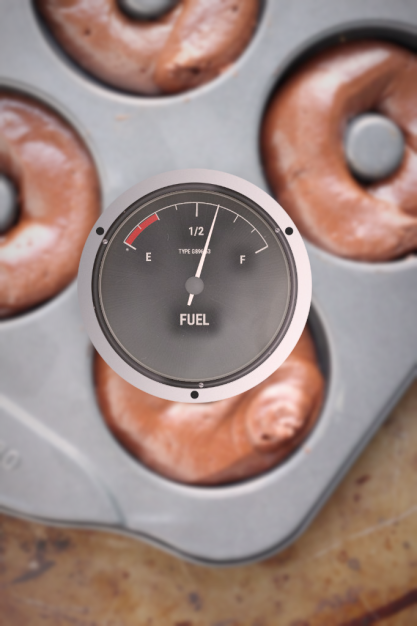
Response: {"value": 0.625}
